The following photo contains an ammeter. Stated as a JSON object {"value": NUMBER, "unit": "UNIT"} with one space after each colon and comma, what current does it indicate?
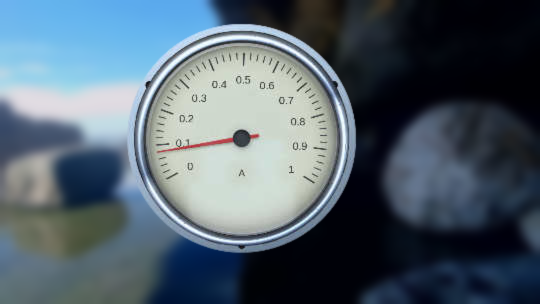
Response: {"value": 0.08, "unit": "A"}
